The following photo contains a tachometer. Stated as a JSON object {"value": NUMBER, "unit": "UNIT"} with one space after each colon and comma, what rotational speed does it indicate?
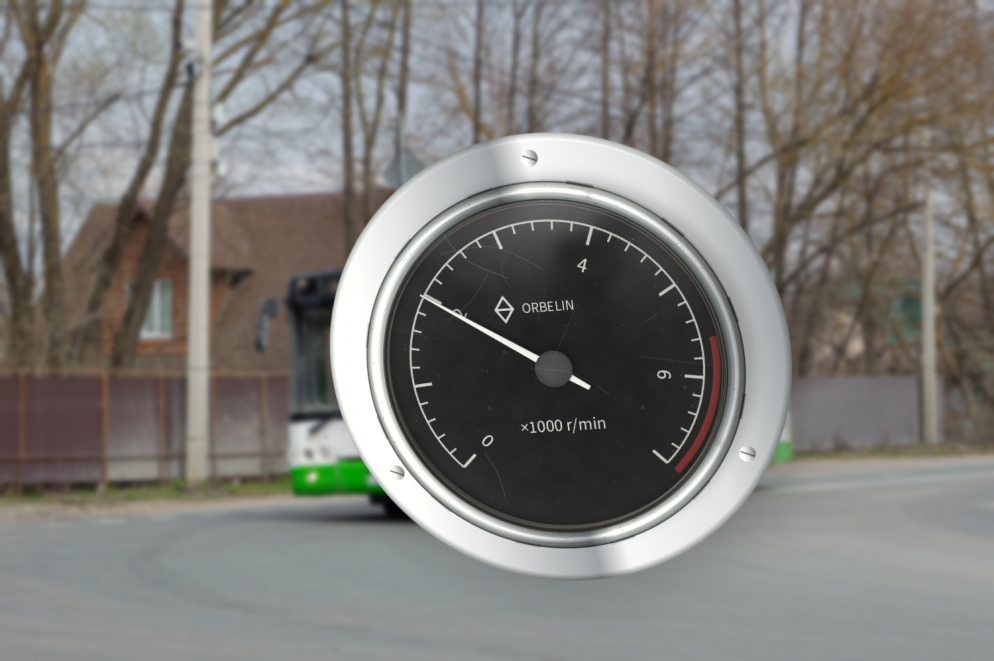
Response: {"value": 2000, "unit": "rpm"}
